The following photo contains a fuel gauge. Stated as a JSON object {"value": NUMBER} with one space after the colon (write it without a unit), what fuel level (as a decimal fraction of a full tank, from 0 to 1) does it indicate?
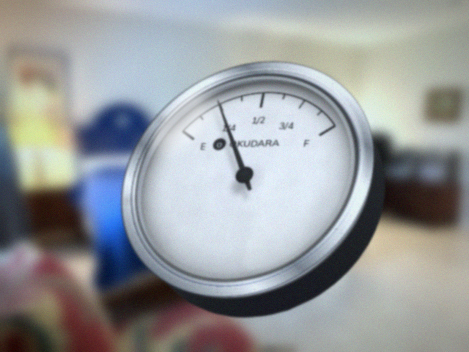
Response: {"value": 0.25}
